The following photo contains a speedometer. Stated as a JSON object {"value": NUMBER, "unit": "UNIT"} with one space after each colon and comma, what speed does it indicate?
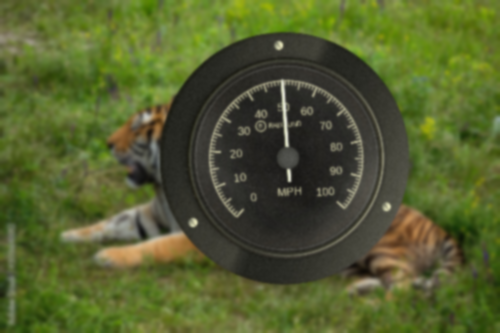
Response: {"value": 50, "unit": "mph"}
